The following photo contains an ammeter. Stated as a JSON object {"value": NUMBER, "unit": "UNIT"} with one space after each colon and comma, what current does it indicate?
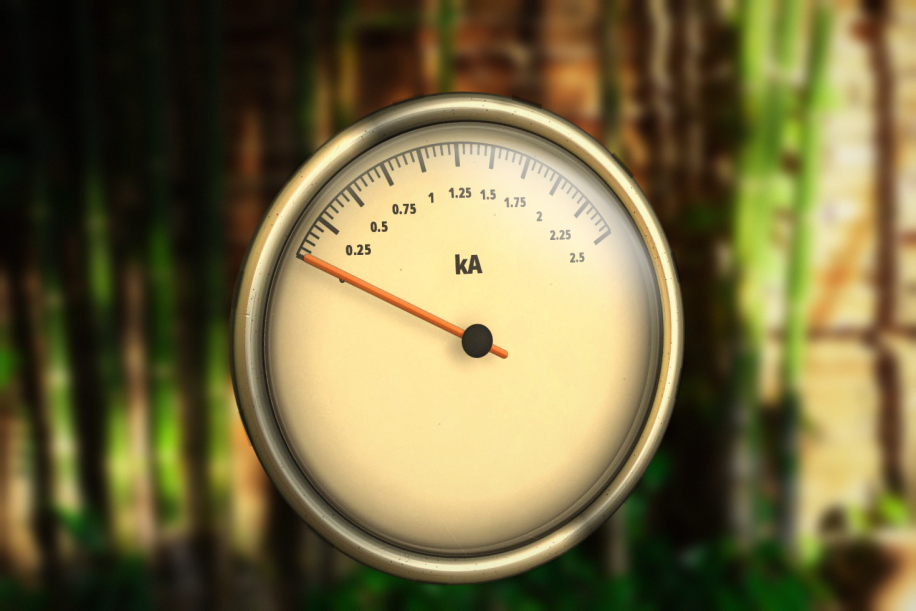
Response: {"value": 0, "unit": "kA"}
